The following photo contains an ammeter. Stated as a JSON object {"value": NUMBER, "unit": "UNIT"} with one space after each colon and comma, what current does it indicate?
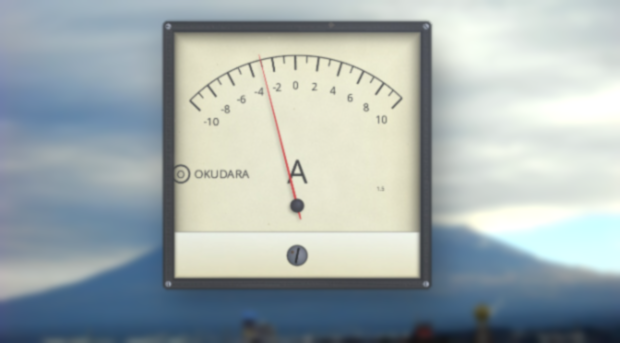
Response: {"value": -3, "unit": "A"}
